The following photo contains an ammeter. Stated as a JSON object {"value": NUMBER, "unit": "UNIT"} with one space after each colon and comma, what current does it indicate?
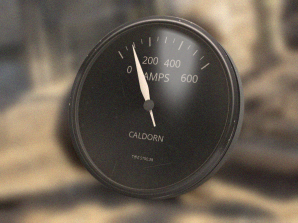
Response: {"value": 100, "unit": "A"}
